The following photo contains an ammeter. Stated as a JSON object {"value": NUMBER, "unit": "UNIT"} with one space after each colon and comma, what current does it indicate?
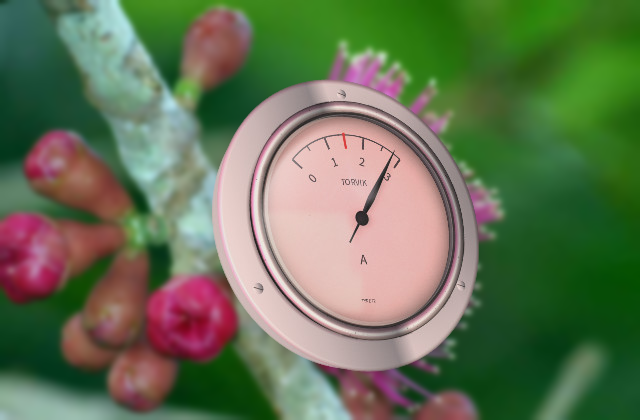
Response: {"value": 2.75, "unit": "A"}
